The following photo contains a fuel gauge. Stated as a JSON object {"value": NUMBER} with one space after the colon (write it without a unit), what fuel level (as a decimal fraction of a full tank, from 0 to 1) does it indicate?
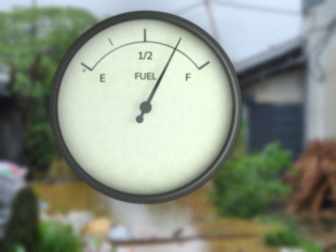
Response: {"value": 0.75}
